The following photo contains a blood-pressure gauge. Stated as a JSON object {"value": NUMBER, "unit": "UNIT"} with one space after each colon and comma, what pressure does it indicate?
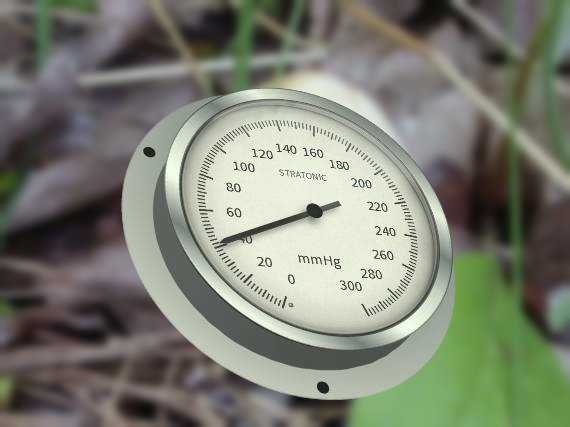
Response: {"value": 40, "unit": "mmHg"}
